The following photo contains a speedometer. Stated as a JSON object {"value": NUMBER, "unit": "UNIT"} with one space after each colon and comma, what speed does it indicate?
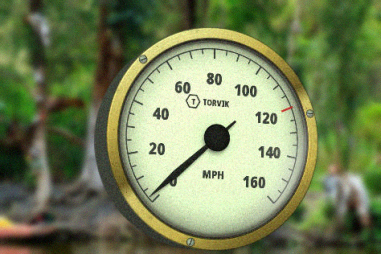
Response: {"value": 2.5, "unit": "mph"}
